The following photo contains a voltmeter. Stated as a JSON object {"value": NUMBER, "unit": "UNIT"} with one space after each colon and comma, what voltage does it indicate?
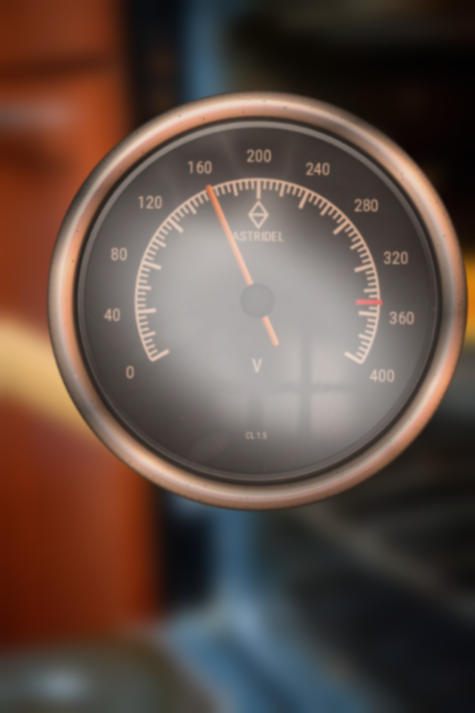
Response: {"value": 160, "unit": "V"}
